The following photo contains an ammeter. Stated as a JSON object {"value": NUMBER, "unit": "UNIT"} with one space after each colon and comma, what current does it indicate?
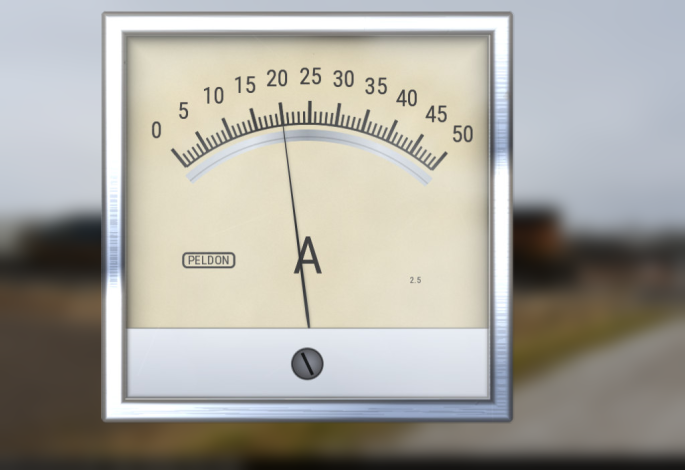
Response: {"value": 20, "unit": "A"}
